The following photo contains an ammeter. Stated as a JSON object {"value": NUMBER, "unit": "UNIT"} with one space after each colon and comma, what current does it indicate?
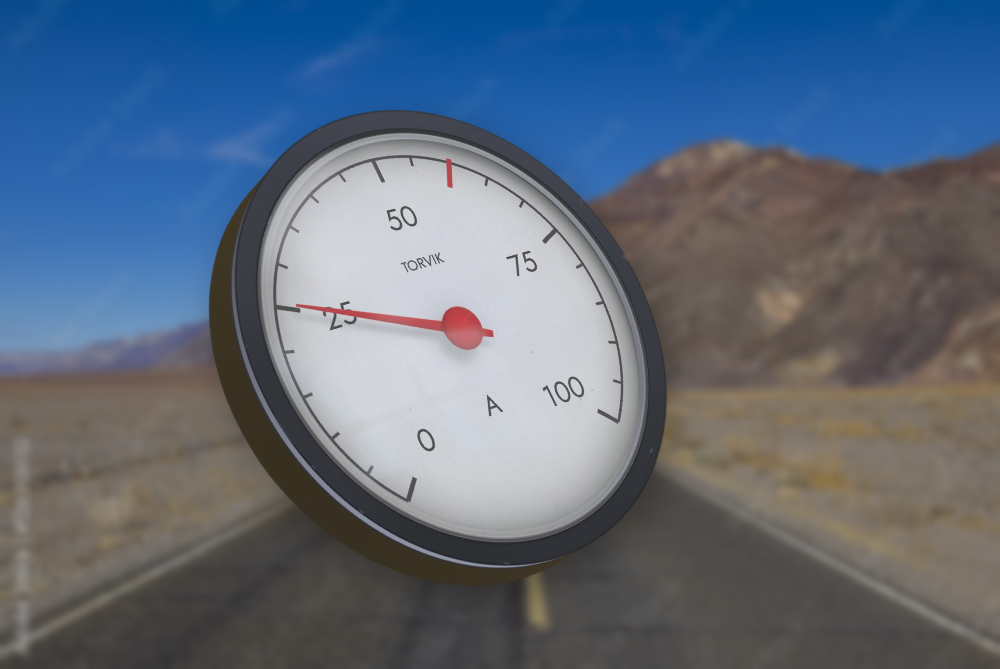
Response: {"value": 25, "unit": "A"}
